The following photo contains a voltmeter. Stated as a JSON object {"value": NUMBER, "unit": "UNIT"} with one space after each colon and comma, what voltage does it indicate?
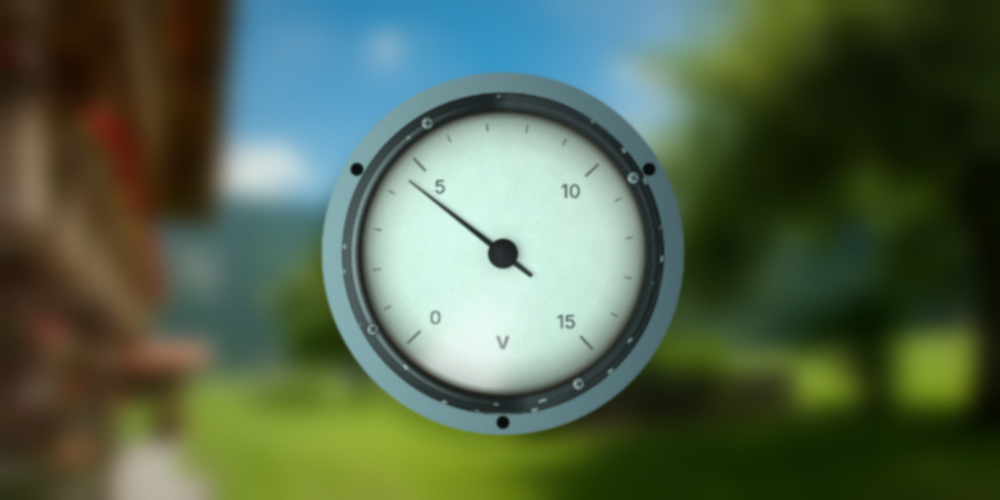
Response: {"value": 4.5, "unit": "V"}
